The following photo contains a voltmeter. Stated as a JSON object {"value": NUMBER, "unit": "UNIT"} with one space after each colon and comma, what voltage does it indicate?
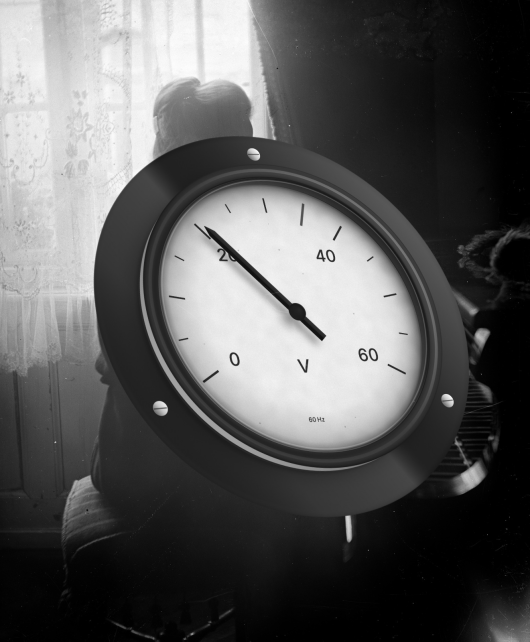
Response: {"value": 20, "unit": "V"}
